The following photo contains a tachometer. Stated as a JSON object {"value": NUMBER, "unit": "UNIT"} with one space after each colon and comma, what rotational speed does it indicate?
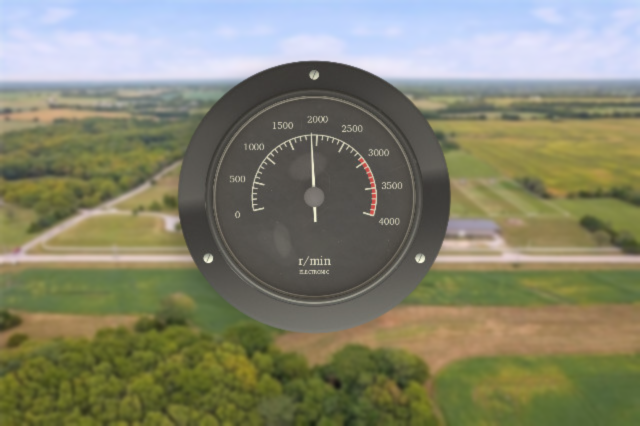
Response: {"value": 1900, "unit": "rpm"}
